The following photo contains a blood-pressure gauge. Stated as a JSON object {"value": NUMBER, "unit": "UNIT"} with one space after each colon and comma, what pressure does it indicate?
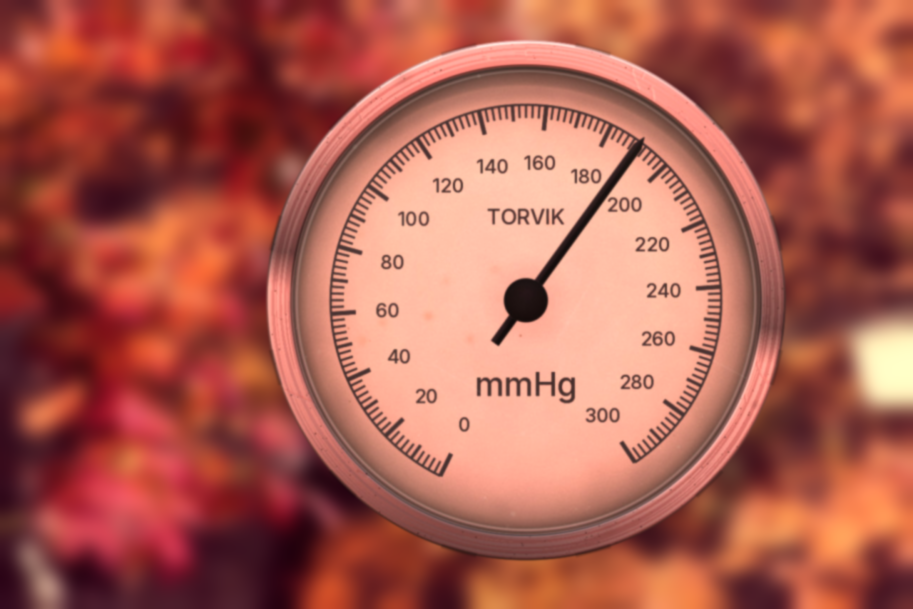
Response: {"value": 190, "unit": "mmHg"}
